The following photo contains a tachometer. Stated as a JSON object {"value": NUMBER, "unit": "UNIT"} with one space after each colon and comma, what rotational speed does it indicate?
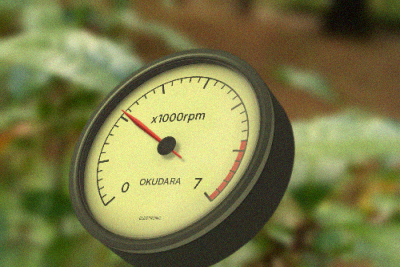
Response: {"value": 2100, "unit": "rpm"}
